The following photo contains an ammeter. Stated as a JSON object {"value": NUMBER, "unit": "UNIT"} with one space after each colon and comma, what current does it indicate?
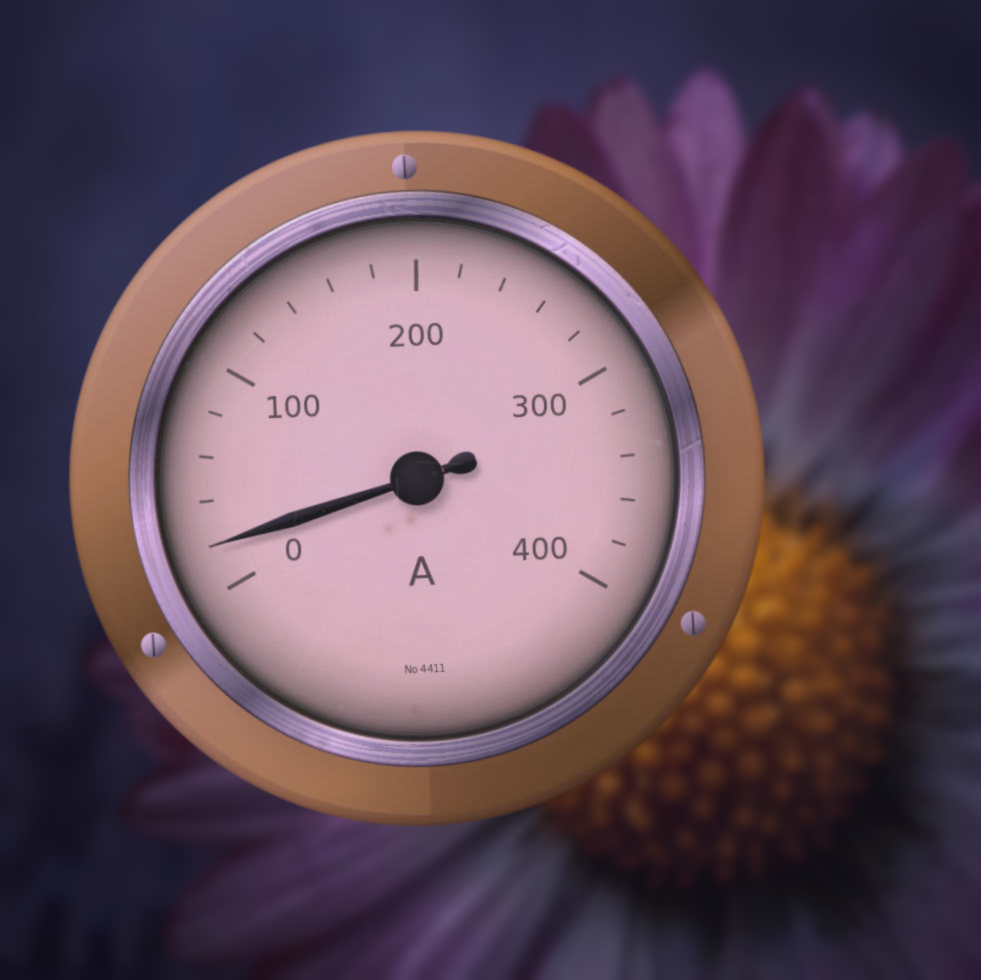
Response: {"value": 20, "unit": "A"}
